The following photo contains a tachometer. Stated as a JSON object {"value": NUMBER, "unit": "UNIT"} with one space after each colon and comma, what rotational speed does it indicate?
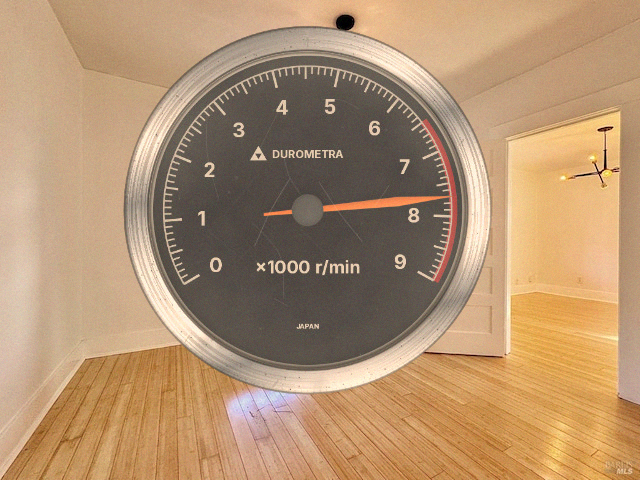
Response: {"value": 7700, "unit": "rpm"}
